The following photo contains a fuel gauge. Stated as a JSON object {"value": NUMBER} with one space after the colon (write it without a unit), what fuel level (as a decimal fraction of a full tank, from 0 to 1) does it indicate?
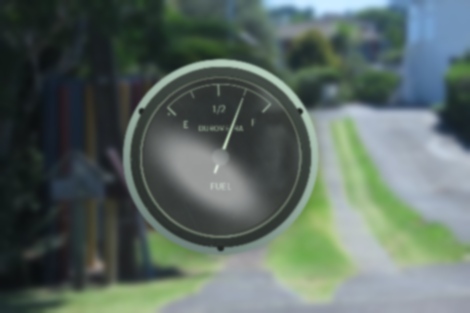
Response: {"value": 0.75}
